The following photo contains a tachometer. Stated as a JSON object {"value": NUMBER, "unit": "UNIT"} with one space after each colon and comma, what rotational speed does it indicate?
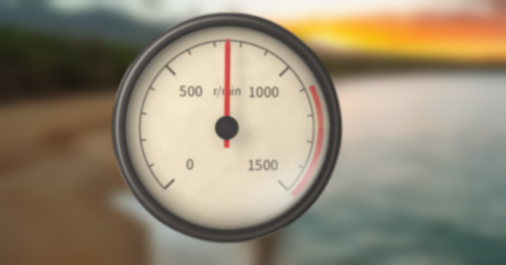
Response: {"value": 750, "unit": "rpm"}
